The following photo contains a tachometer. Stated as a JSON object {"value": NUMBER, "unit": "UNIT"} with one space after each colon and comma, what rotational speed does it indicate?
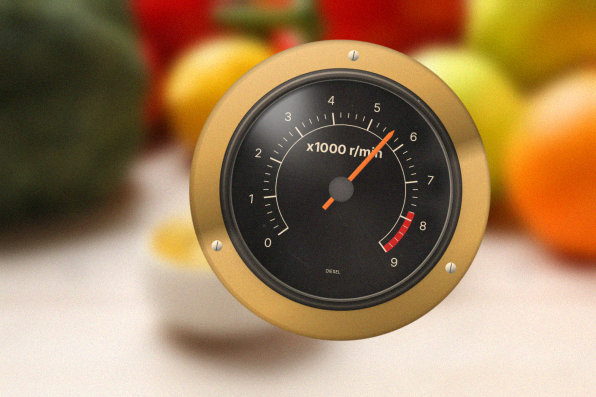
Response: {"value": 5600, "unit": "rpm"}
